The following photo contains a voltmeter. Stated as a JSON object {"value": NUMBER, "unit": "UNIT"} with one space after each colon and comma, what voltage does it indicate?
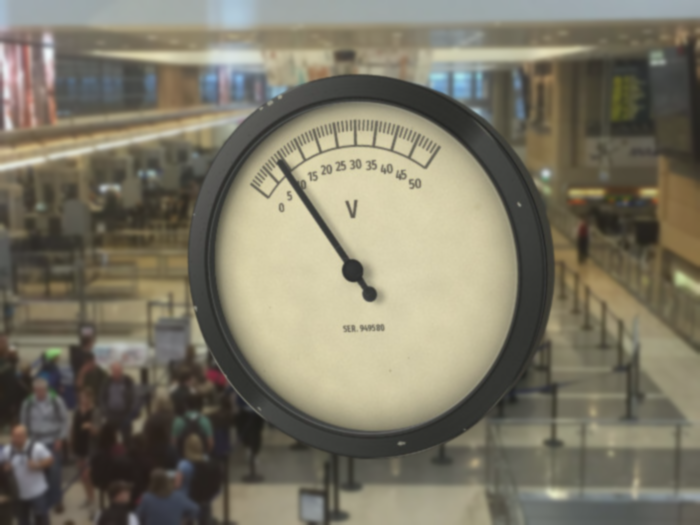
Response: {"value": 10, "unit": "V"}
